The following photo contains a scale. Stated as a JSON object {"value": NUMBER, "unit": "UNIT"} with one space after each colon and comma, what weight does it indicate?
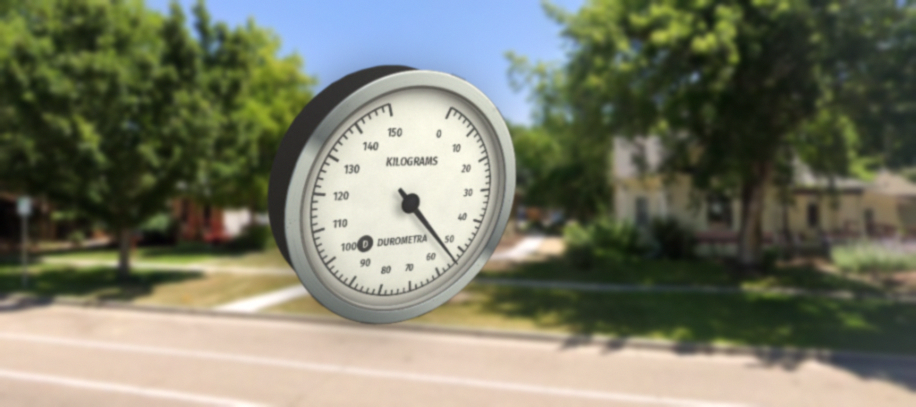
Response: {"value": 54, "unit": "kg"}
